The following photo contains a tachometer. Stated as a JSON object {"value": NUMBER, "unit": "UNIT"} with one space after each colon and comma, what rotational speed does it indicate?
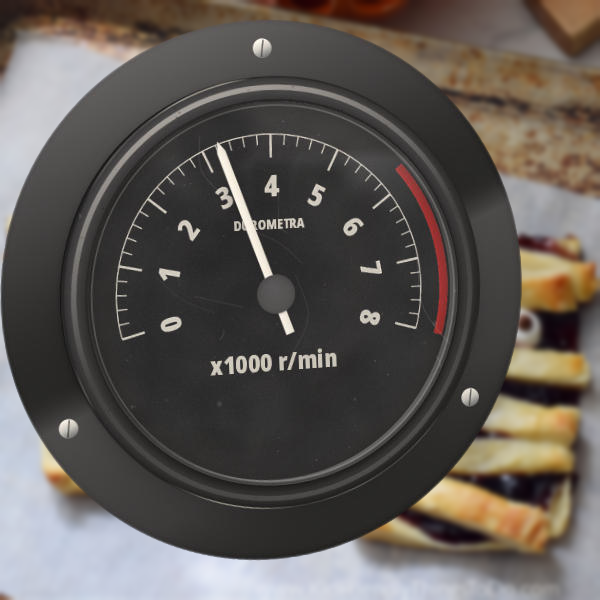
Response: {"value": 3200, "unit": "rpm"}
